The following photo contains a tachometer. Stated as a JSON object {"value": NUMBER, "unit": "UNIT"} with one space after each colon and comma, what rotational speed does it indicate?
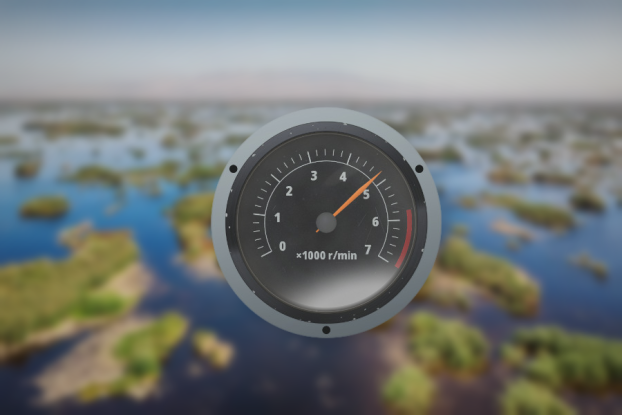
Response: {"value": 4800, "unit": "rpm"}
